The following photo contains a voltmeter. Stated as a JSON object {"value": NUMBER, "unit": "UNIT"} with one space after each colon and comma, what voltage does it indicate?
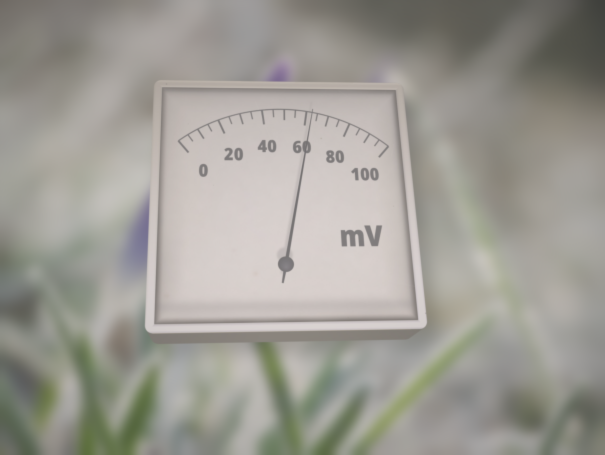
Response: {"value": 62.5, "unit": "mV"}
